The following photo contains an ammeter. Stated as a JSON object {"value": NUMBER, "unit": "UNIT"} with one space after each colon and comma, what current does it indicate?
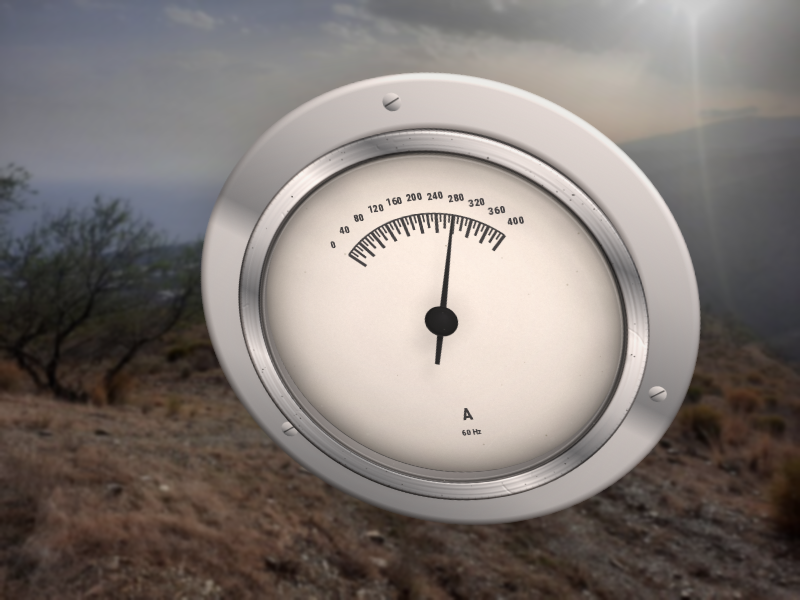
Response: {"value": 280, "unit": "A"}
